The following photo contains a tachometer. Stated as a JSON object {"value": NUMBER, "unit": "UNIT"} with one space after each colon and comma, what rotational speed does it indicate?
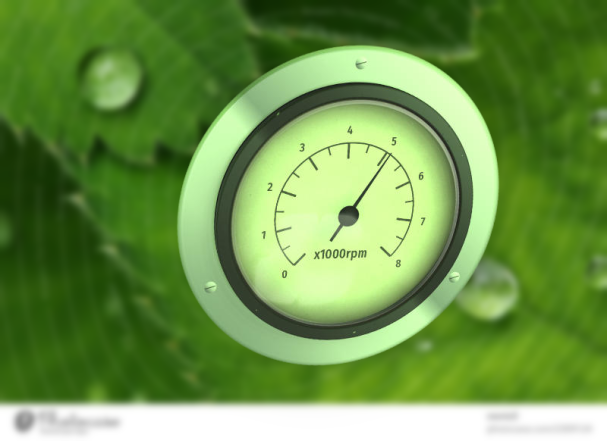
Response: {"value": 5000, "unit": "rpm"}
